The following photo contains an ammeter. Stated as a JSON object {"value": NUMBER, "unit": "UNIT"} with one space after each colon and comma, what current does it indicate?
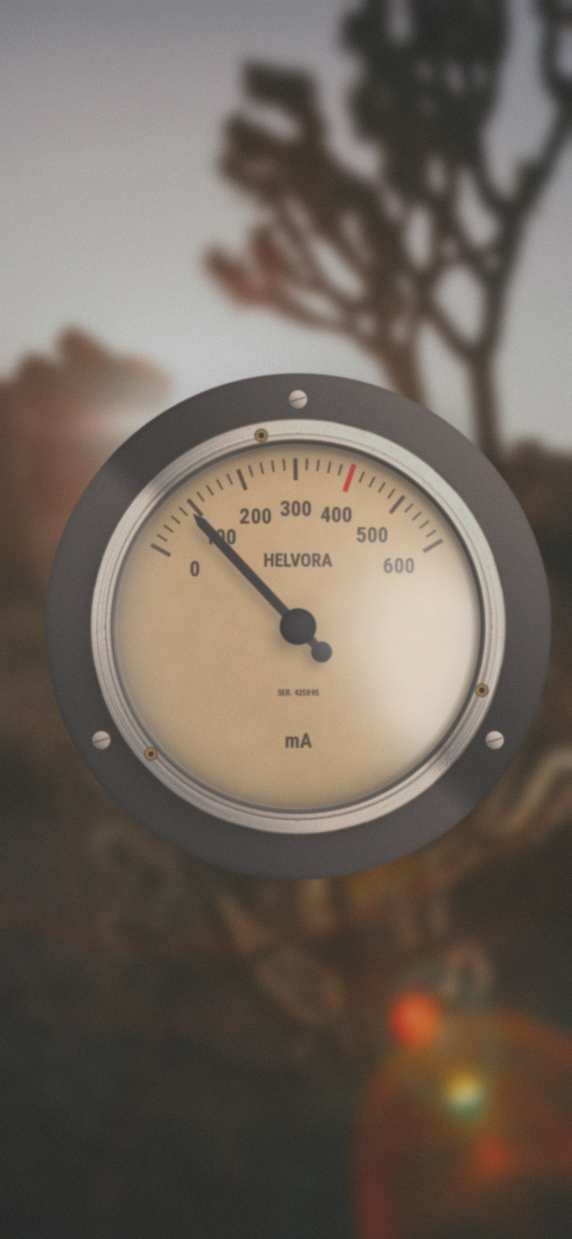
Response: {"value": 90, "unit": "mA"}
